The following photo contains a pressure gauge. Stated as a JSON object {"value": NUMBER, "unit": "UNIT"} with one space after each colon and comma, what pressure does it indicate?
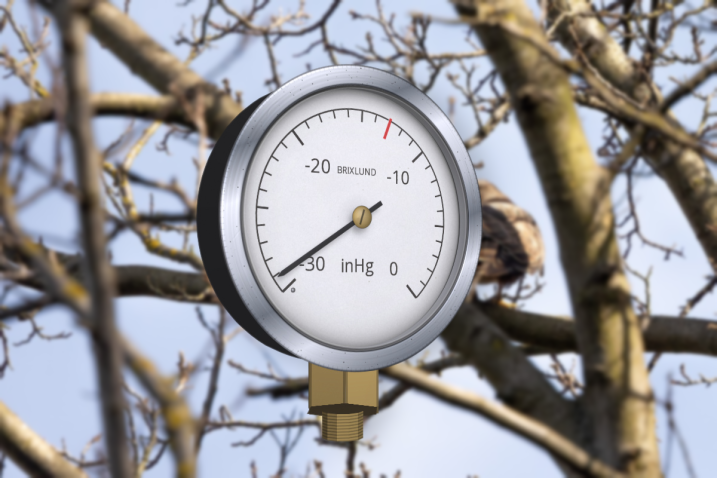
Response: {"value": -29, "unit": "inHg"}
